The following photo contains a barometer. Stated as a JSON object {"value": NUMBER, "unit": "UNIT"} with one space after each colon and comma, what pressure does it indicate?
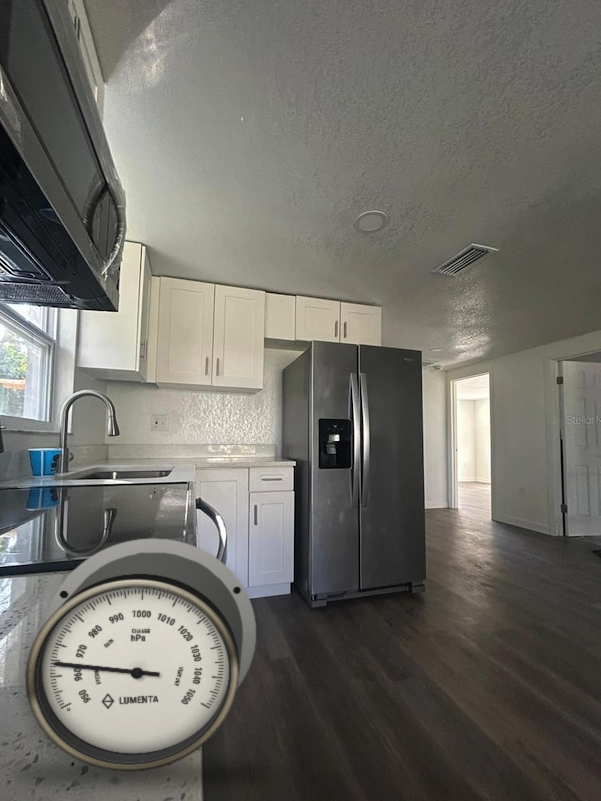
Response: {"value": 965, "unit": "hPa"}
